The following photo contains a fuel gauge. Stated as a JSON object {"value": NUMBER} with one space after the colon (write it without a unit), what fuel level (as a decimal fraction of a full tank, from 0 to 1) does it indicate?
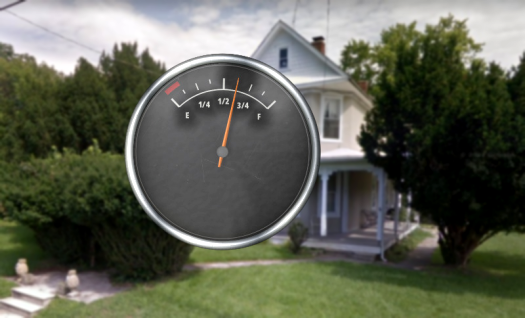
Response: {"value": 0.625}
